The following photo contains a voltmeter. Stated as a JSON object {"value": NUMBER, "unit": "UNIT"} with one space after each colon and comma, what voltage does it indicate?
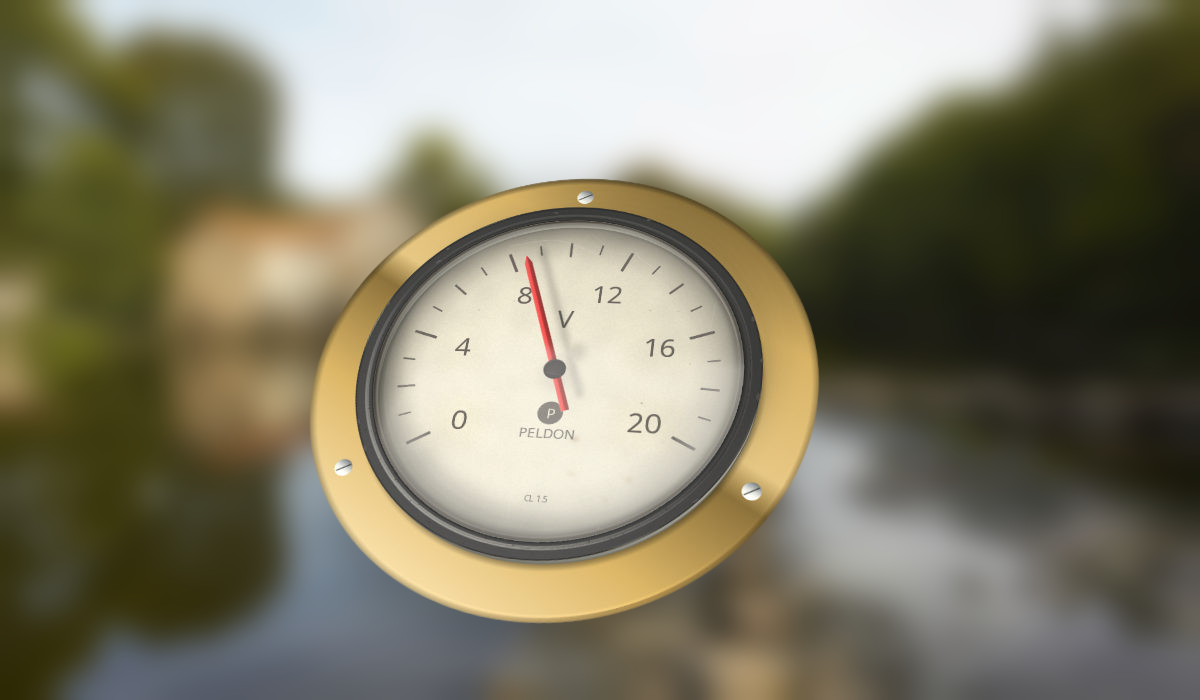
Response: {"value": 8.5, "unit": "V"}
